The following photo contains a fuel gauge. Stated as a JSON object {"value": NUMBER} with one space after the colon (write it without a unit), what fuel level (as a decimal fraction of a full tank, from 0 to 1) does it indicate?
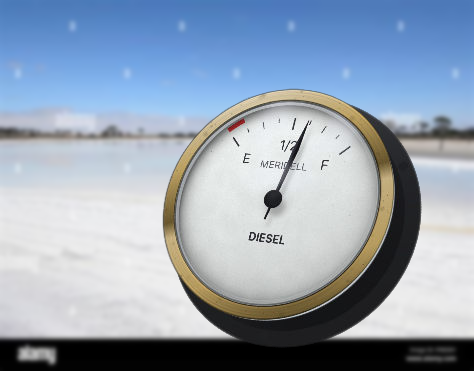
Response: {"value": 0.625}
